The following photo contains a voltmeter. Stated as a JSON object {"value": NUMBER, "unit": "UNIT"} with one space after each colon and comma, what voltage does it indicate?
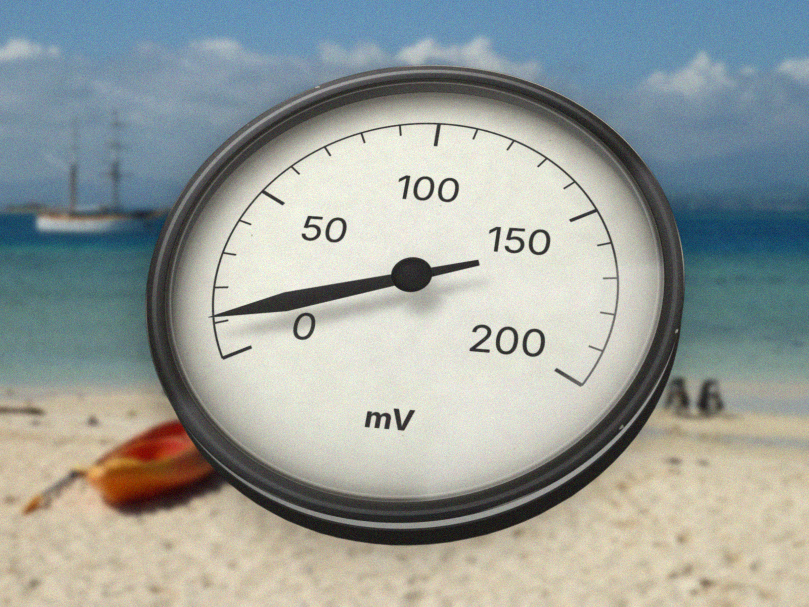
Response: {"value": 10, "unit": "mV"}
